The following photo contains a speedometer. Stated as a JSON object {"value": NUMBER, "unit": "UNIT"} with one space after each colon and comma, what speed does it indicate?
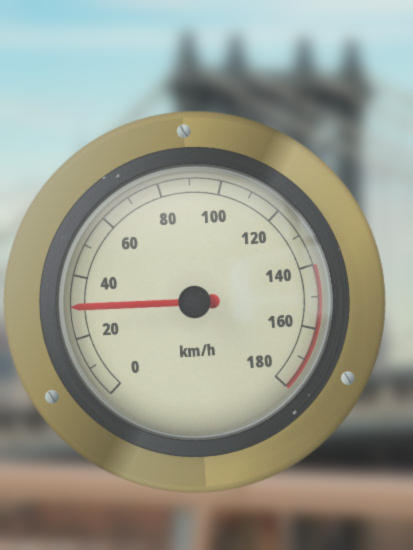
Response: {"value": 30, "unit": "km/h"}
